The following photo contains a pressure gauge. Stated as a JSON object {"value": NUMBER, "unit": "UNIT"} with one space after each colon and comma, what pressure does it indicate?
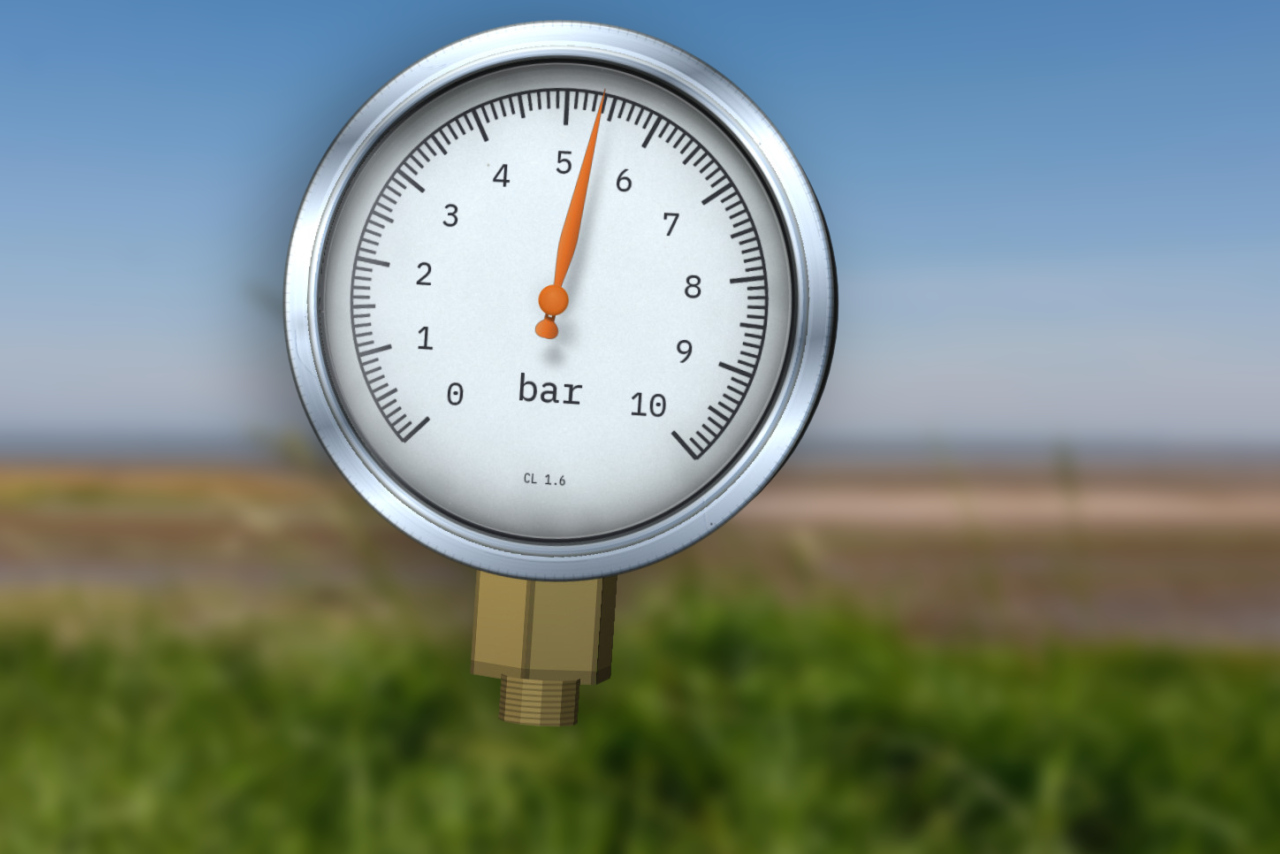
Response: {"value": 5.4, "unit": "bar"}
